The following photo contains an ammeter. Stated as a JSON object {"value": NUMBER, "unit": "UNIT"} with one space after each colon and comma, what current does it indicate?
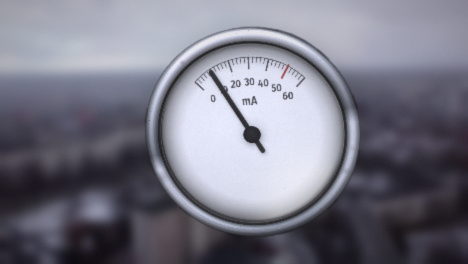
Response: {"value": 10, "unit": "mA"}
